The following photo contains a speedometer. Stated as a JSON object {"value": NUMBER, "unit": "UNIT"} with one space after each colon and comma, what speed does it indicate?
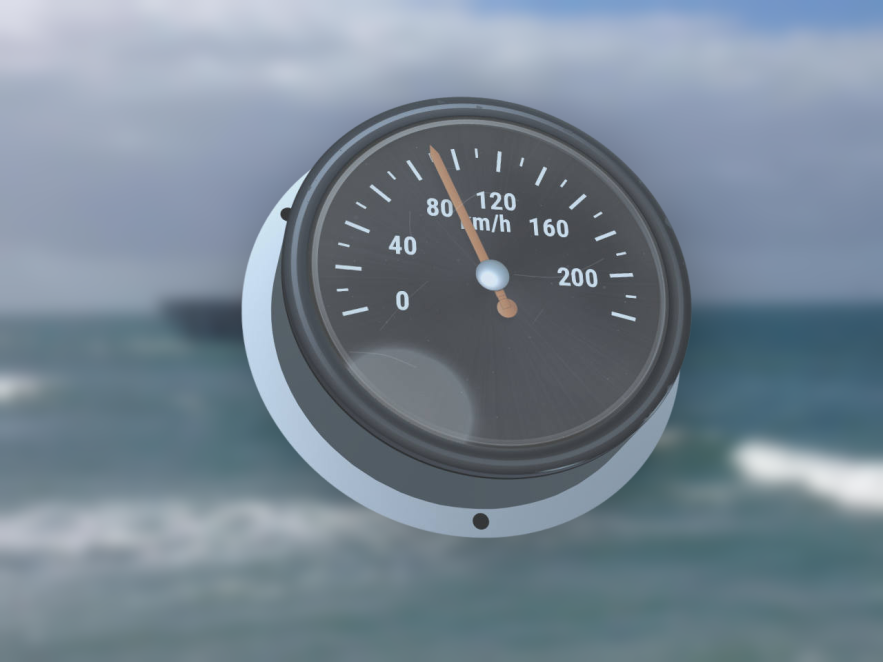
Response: {"value": 90, "unit": "km/h"}
